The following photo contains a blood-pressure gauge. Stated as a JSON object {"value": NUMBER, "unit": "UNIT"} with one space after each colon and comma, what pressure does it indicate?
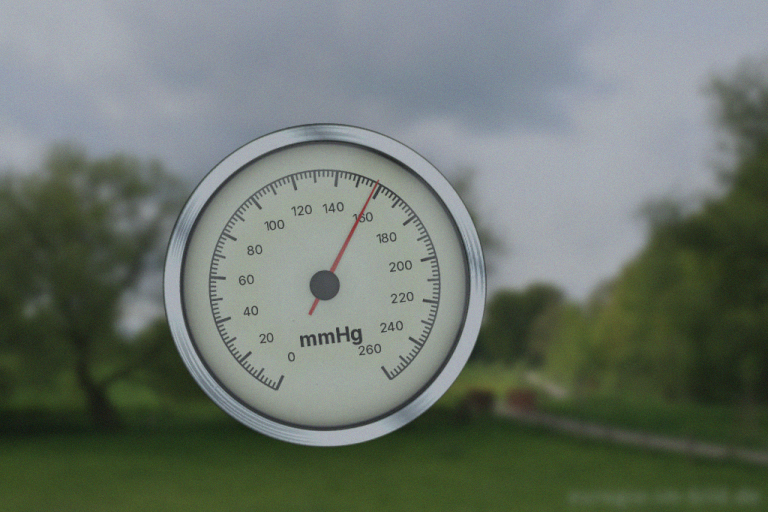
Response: {"value": 158, "unit": "mmHg"}
